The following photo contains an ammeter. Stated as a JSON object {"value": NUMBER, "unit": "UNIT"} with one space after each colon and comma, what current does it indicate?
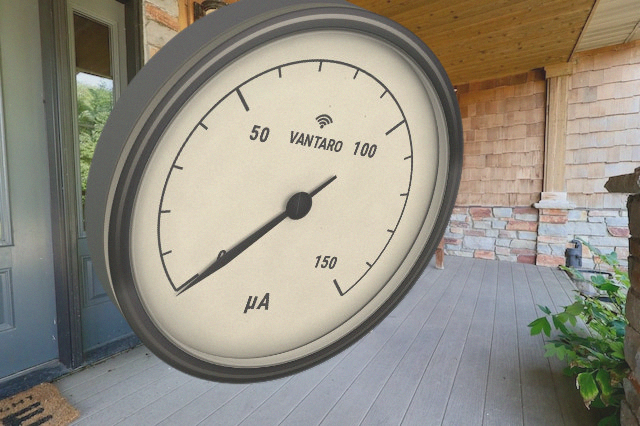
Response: {"value": 0, "unit": "µA"}
